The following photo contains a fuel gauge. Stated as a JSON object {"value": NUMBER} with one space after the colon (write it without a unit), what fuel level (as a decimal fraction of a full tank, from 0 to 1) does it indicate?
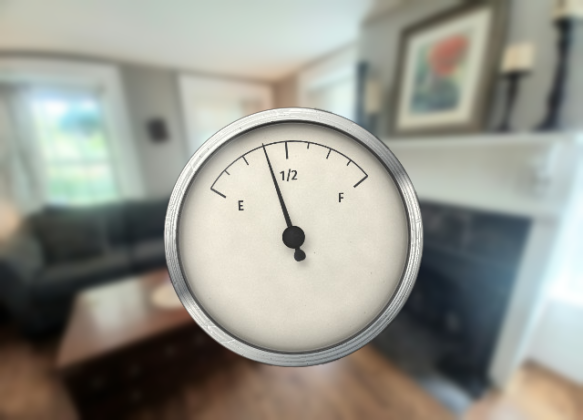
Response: {"value": 0.375}
